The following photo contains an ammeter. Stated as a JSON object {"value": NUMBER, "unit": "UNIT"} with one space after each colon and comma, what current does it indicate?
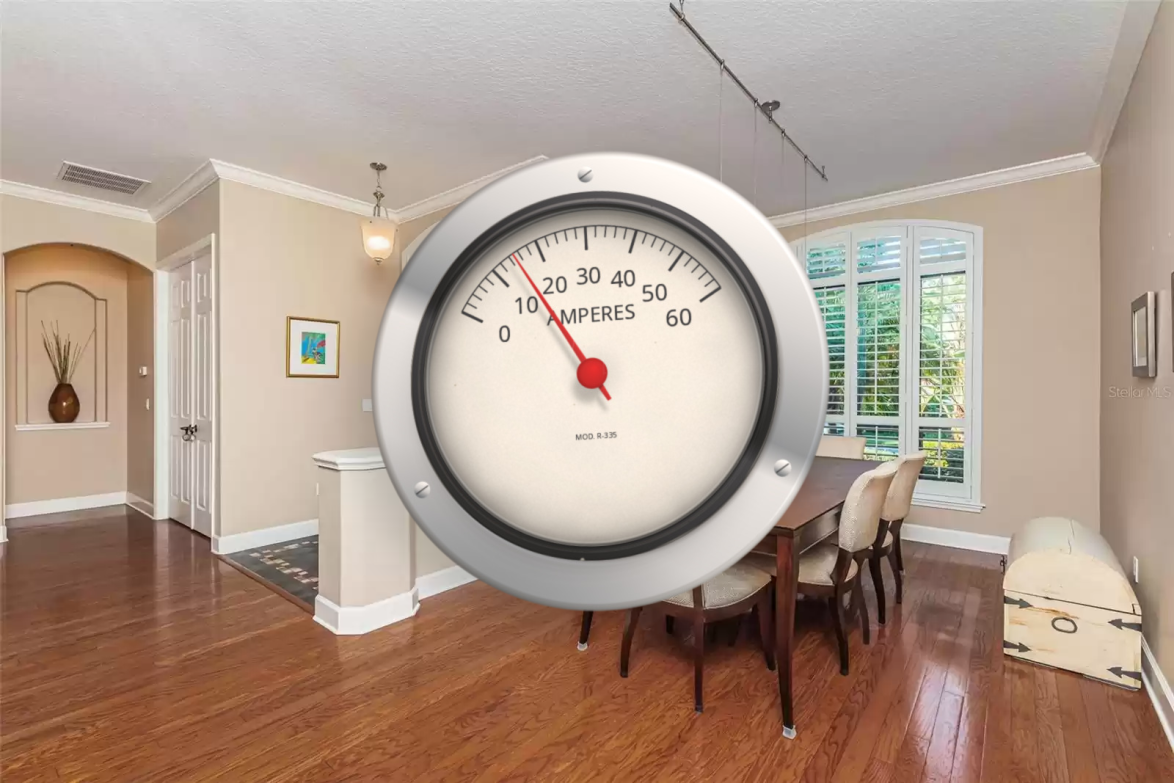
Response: {"value": 15, "unit": "A"}
